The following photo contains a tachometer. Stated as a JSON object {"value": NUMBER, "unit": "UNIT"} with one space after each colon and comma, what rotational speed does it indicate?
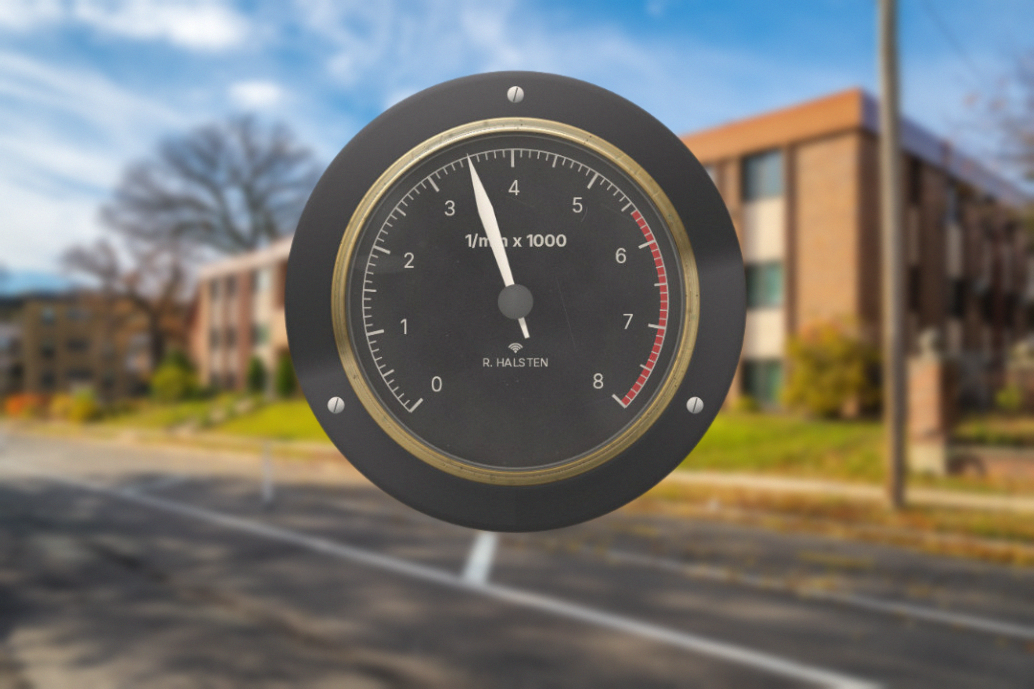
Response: {"value": 3500, "unit": "rpm"}
